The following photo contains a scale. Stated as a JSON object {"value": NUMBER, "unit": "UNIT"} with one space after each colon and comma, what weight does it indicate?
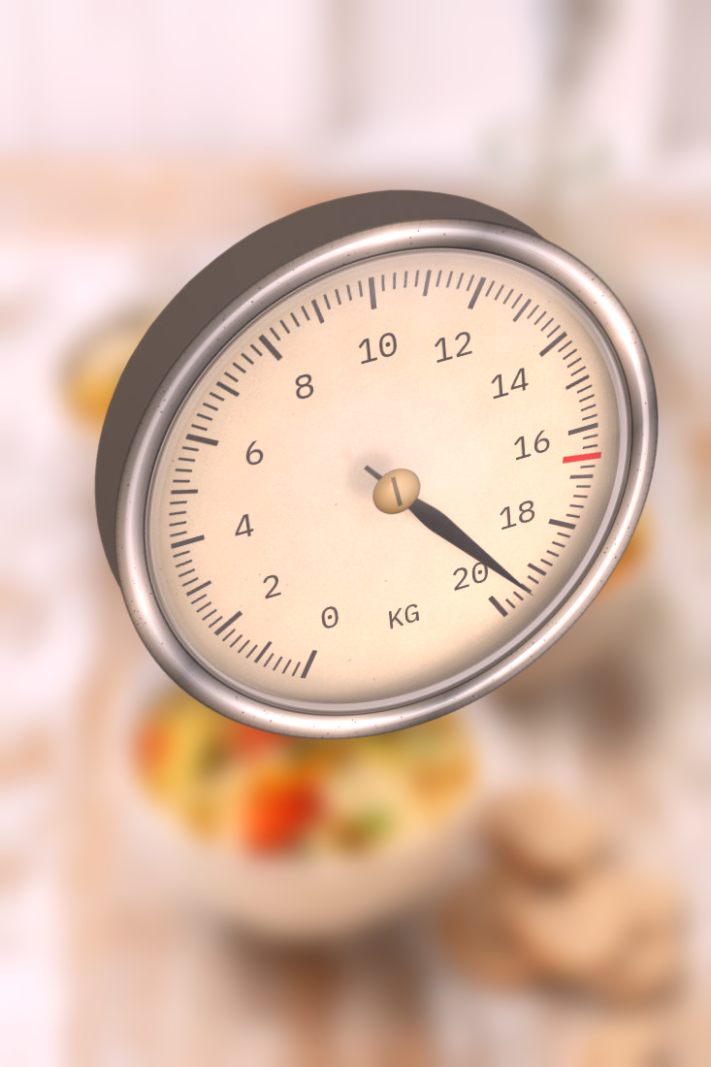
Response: {"value": 19.4, "unit": "kg"}
